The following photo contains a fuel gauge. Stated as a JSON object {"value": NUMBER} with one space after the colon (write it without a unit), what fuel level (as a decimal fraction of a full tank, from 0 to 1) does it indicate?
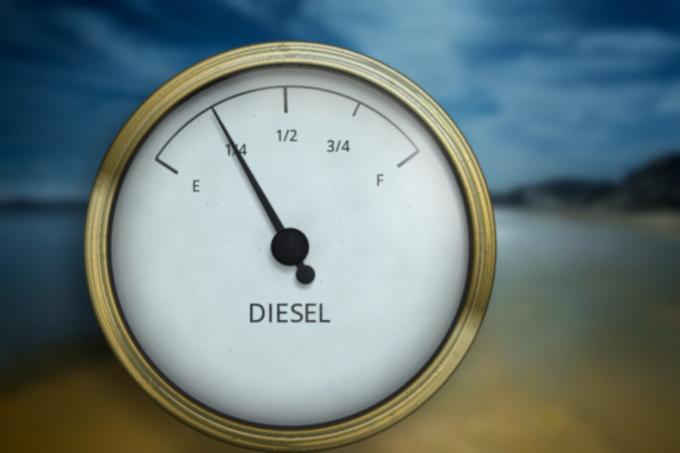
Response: {"value": 0.25}
